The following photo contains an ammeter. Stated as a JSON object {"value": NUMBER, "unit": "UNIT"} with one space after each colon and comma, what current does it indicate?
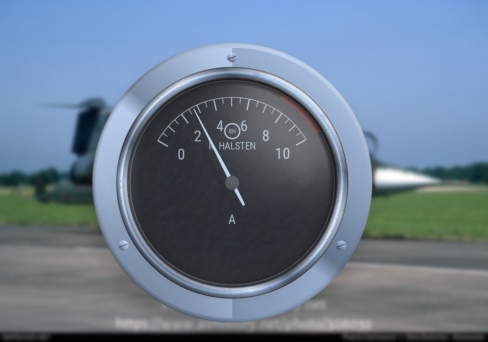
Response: {"value": 2.75, "unit": "A"}
